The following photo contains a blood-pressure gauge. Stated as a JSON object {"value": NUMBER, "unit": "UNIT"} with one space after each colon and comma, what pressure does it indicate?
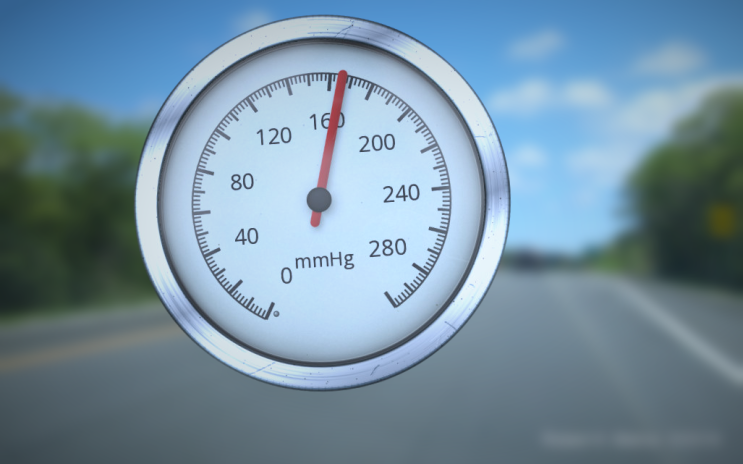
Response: {"value": 166, "unit": "mmHg"}
